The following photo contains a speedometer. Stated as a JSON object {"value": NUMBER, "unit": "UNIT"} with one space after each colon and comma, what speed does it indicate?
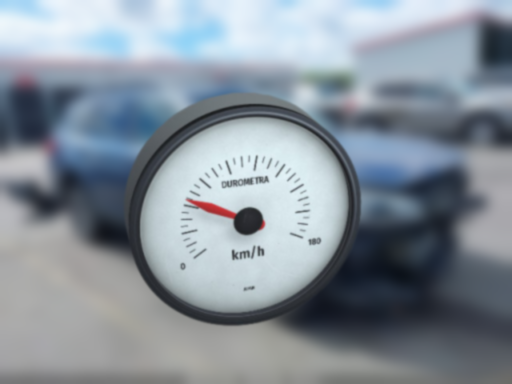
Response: {"value": 45, "unit": "km/h"}
